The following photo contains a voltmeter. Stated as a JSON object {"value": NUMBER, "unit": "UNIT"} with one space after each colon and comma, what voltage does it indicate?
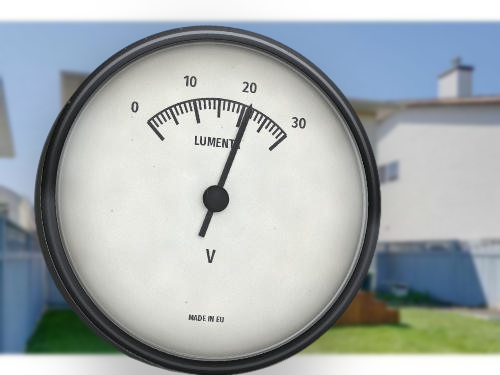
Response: {"value": 21, "unit": "V"}
